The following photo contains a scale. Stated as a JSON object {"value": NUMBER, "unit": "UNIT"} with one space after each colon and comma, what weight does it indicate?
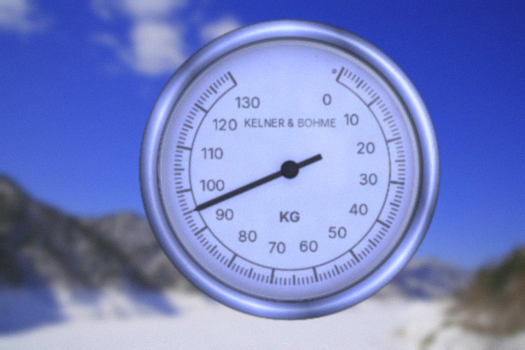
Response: {"value": 95, "unit": "kg"}
